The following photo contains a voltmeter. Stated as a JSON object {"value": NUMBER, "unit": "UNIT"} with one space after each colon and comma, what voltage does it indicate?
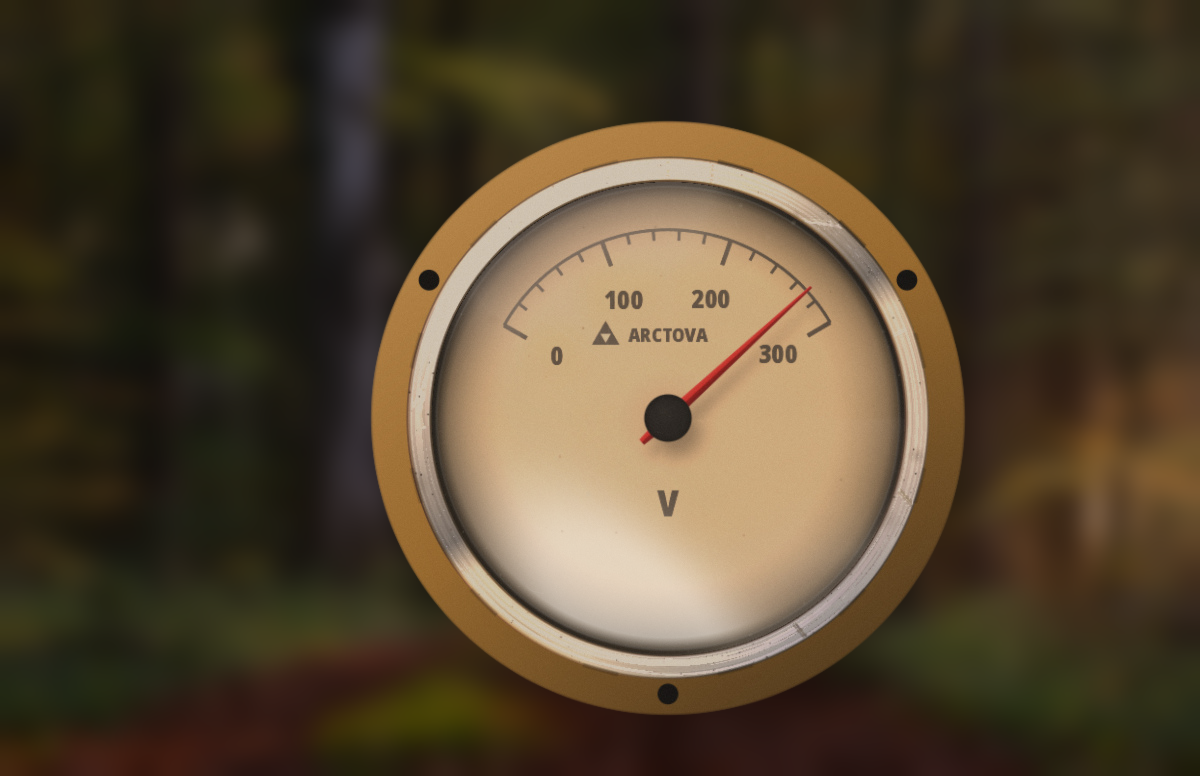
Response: {"value": 270, "unit": "V"}
